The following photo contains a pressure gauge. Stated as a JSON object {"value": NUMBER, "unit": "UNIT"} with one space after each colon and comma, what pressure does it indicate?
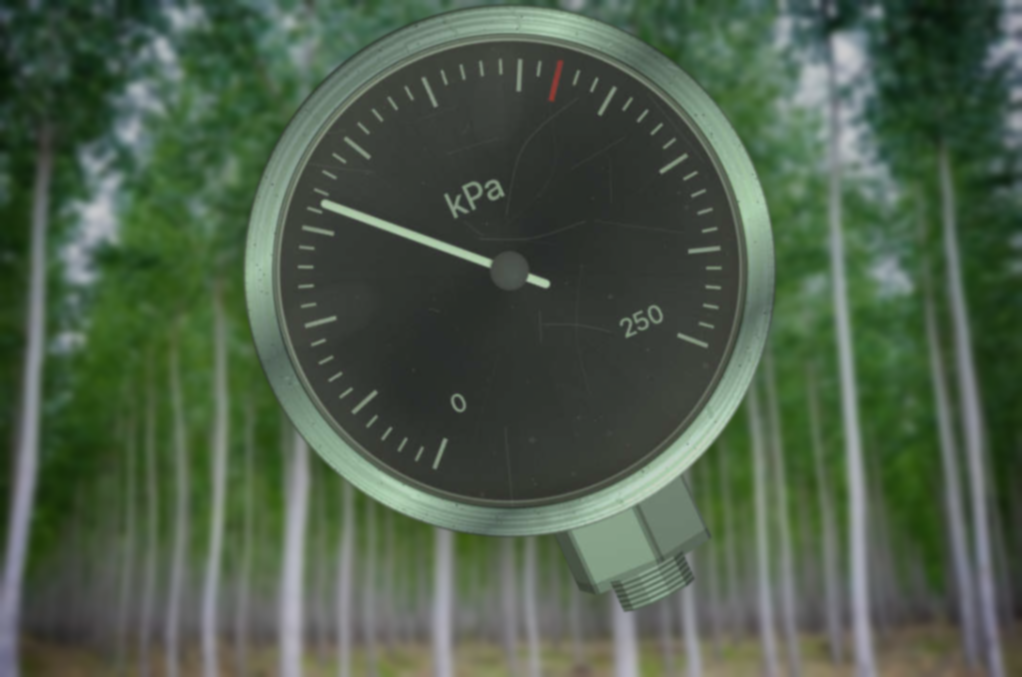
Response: {"value": 82.5, "unit": "kPa"}
